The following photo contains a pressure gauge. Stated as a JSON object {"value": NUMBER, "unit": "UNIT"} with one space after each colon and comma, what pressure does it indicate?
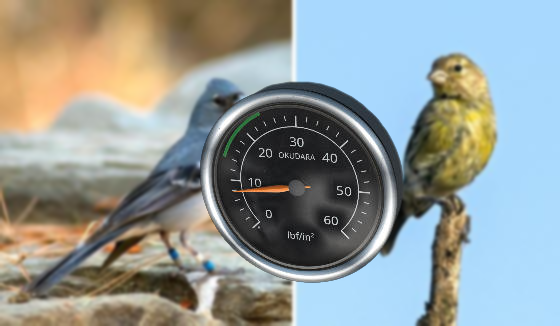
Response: {"value": 8, "unit": "psi"}
